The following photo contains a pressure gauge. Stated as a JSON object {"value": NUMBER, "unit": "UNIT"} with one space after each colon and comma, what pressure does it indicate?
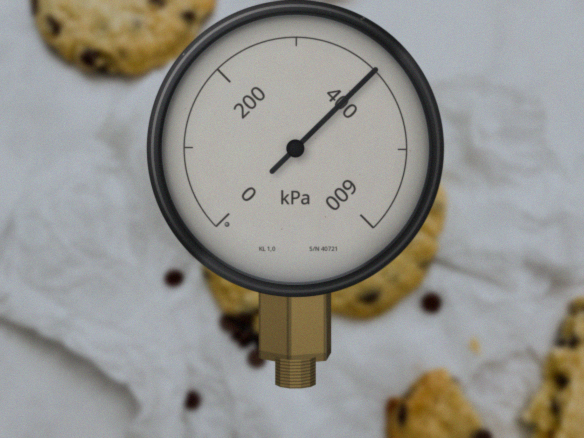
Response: {"value": 400, "unit": "kPa"}
